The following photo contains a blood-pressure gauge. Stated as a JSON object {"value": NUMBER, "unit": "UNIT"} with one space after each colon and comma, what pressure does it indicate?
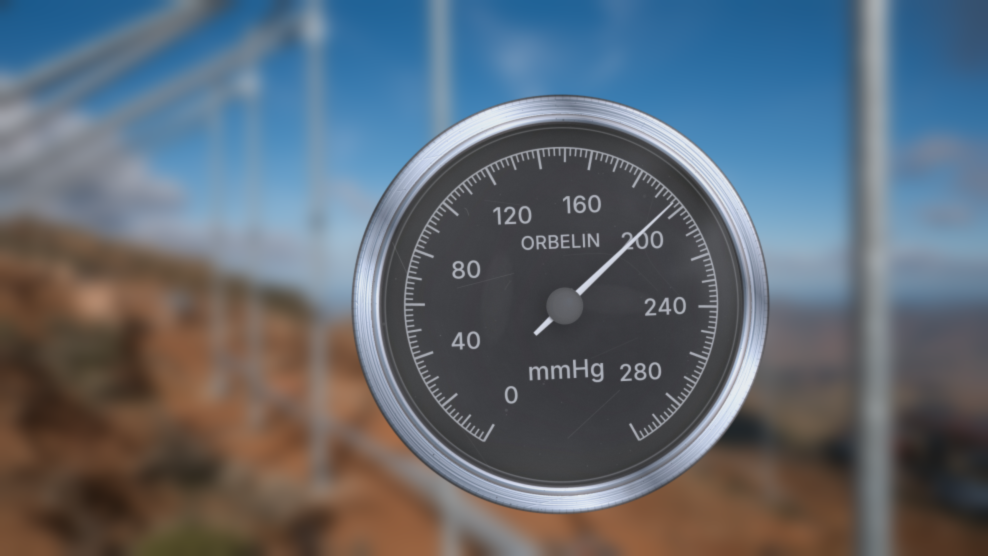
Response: {"value": 196, "unit": "mmHg"}
